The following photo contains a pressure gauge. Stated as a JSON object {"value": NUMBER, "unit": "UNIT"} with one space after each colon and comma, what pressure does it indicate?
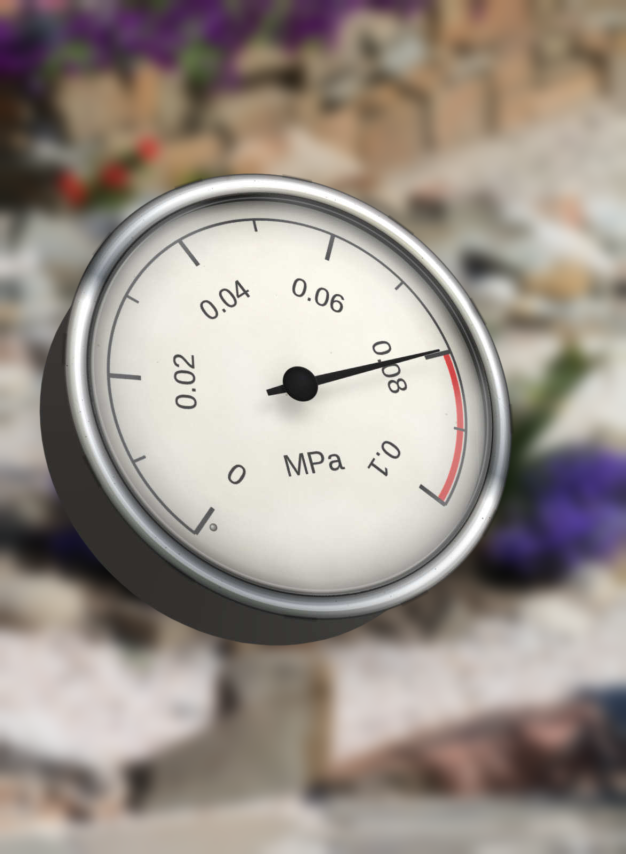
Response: {"value": 0.08, "unit": "MPa"}
